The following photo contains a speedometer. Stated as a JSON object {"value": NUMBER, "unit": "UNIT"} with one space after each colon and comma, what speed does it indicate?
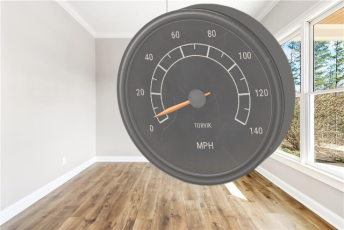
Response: {"value": 5, "unit": "mph"}
